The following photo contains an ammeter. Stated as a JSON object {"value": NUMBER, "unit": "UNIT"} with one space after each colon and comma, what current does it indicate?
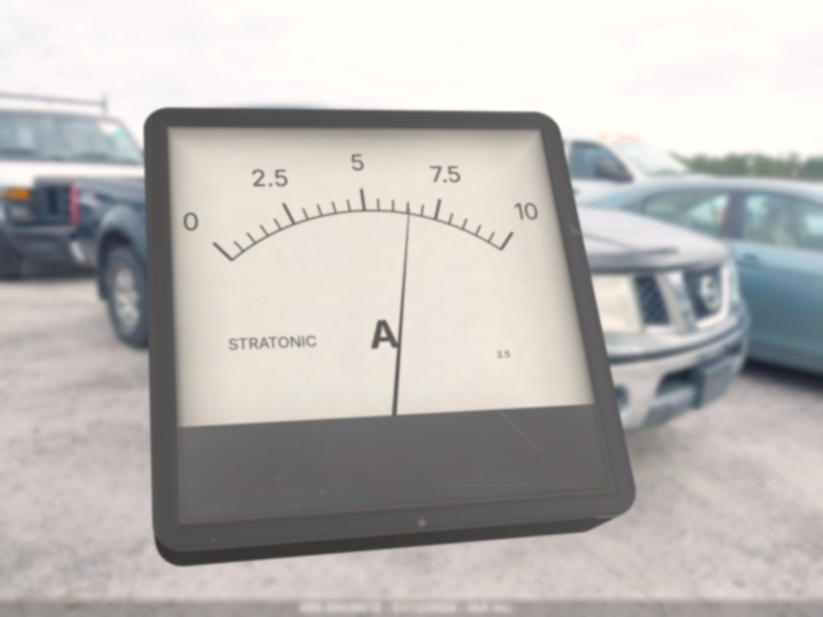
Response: {"value": 6.5, "unit": "A"}
